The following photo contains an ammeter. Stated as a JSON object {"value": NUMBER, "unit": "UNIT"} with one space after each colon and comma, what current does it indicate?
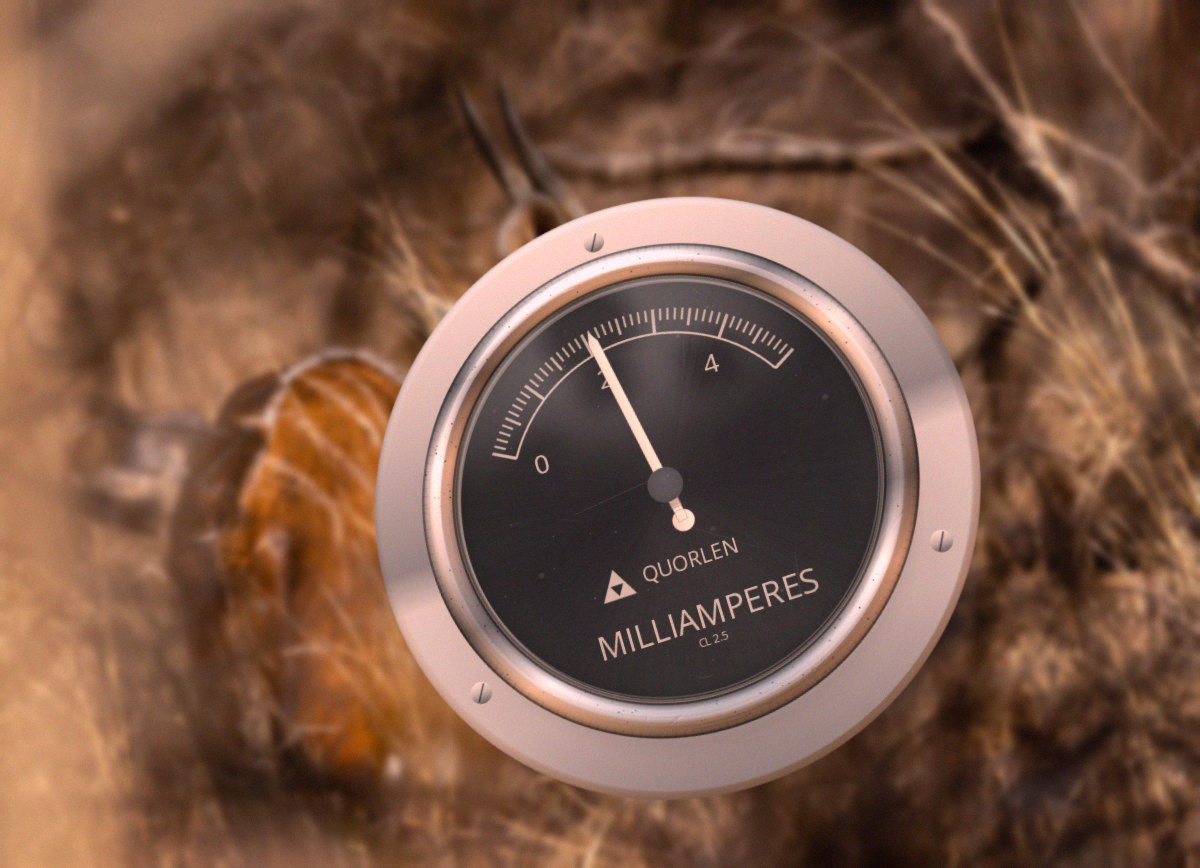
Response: {"value": 2.1, "unit": "mA"}
